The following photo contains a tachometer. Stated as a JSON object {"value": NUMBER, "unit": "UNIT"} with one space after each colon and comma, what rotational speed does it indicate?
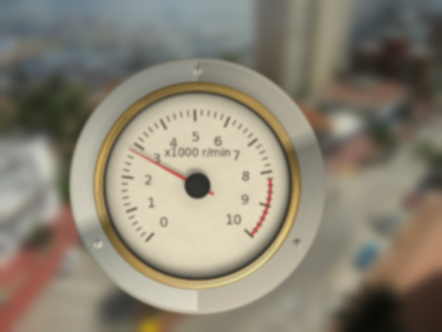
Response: {"value": 2800, "unit": "rpm"}
